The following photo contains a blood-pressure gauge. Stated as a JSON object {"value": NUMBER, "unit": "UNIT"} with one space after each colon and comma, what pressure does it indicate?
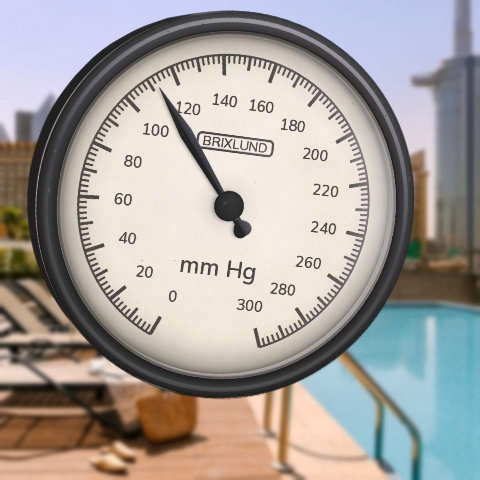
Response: {"value": 112, "unit": "mmHg"}
